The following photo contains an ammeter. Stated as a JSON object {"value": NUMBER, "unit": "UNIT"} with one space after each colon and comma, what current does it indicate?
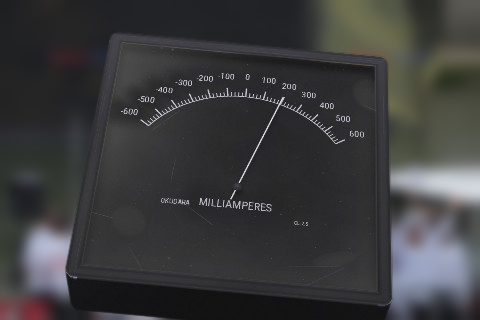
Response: {"value": 200, "unit": "mA"}
